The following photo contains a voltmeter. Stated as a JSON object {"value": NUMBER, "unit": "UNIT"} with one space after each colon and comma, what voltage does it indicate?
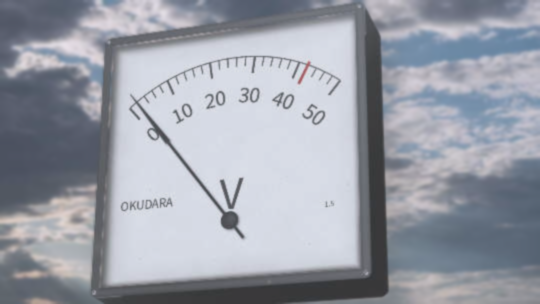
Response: {"value": 2, "unit": "V"}
